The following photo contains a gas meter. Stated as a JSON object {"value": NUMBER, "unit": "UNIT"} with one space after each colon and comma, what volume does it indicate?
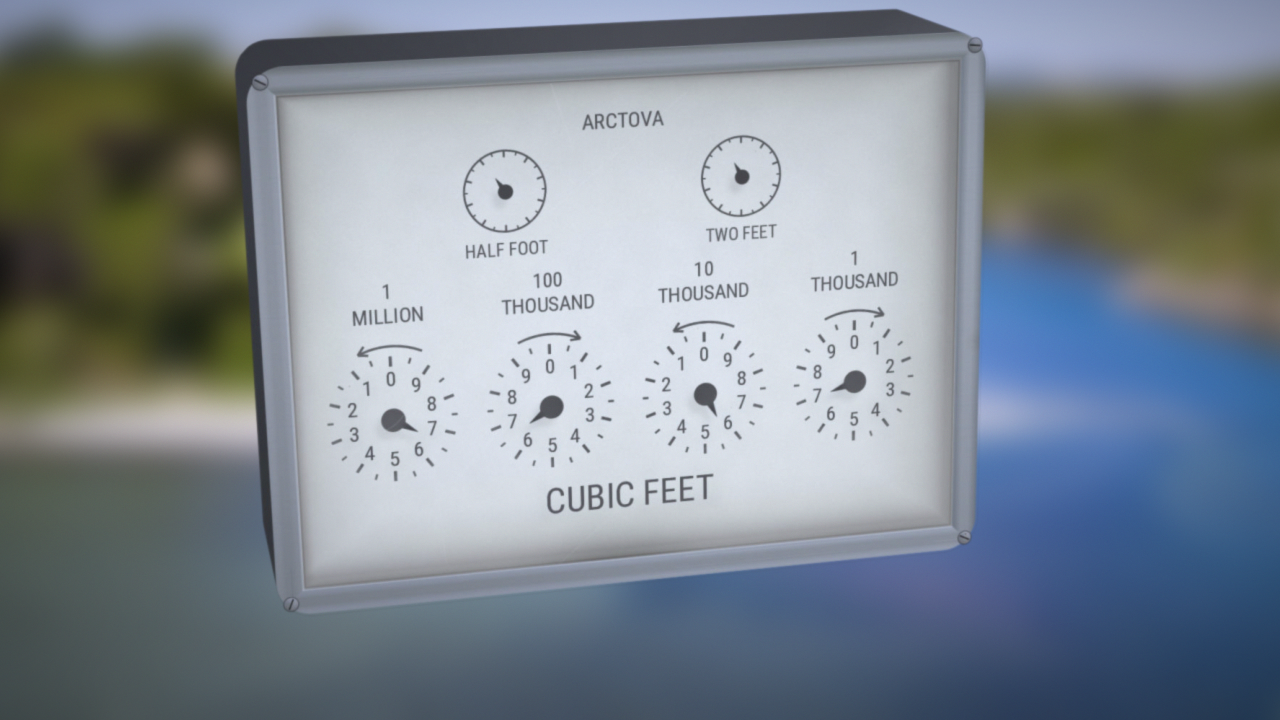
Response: {"value": 665700, "unit": "ft³"}
